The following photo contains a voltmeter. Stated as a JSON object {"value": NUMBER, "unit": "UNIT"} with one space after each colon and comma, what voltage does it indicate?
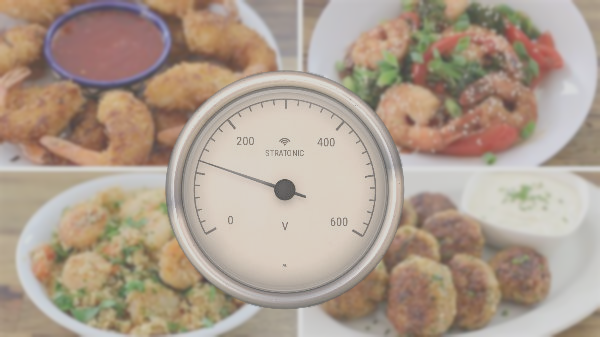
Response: {"value": 120, "unit": "V"}
